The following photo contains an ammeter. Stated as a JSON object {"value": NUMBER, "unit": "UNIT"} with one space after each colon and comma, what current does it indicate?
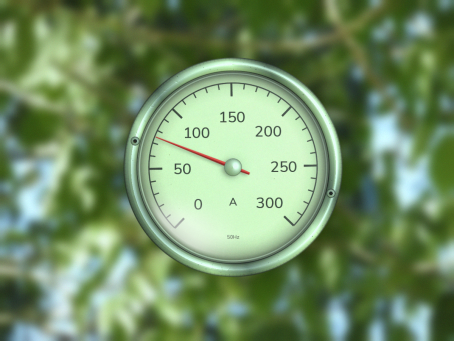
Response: {"value": 75, "unit": "A"}
